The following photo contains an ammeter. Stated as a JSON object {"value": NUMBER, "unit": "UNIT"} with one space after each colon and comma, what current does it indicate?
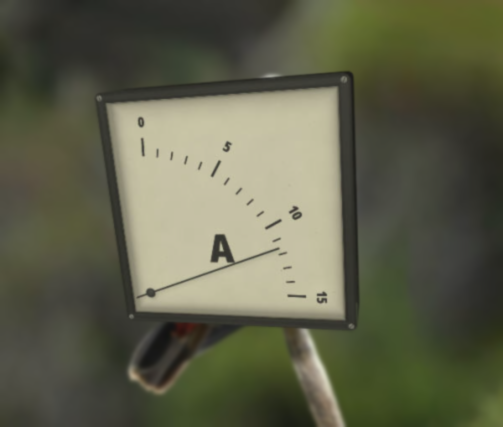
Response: {"value": 11.5, "unit": "A"}
